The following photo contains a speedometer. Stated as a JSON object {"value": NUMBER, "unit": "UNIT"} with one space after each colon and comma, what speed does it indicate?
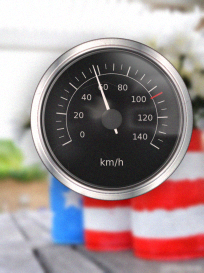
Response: {"value": 57.5, "unit": "km/h"}
